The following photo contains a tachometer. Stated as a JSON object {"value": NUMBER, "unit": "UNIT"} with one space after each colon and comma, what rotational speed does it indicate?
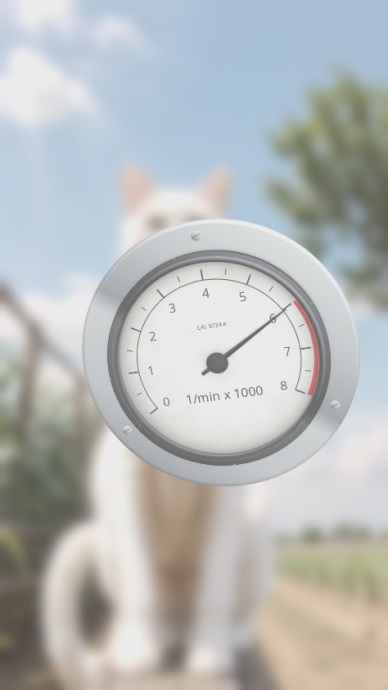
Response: {"value": 6000, "unit": "rpm"}
